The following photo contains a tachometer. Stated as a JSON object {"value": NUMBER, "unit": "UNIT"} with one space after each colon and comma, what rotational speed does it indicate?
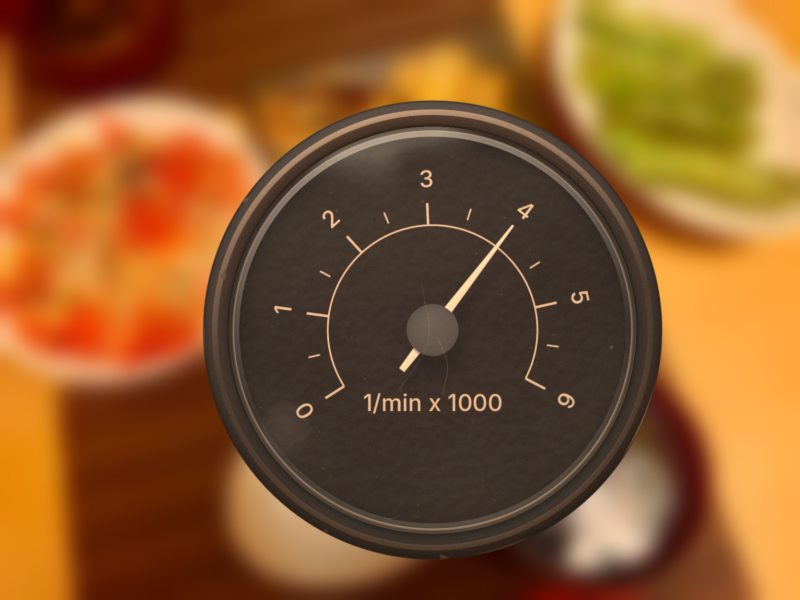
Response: {"value": 4000, "unit": "rpm"}
